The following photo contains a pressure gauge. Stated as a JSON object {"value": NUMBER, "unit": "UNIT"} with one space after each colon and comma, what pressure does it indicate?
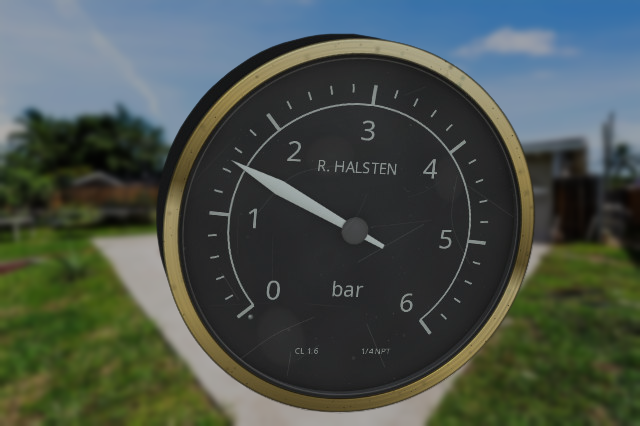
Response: {"value": 1.5, "unit": "bar"}
